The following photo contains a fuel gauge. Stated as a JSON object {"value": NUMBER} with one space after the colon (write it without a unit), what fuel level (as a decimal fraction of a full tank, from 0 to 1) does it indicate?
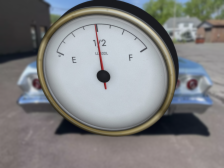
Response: {"value": 0.5}
